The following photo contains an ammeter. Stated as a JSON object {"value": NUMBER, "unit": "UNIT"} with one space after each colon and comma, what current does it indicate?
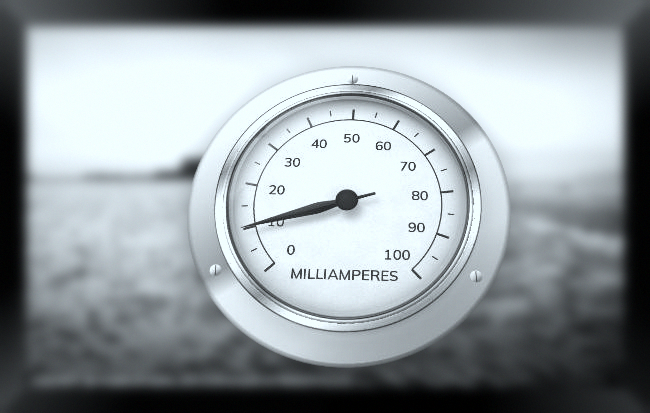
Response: {"value": 10, "unit": "mA"}
